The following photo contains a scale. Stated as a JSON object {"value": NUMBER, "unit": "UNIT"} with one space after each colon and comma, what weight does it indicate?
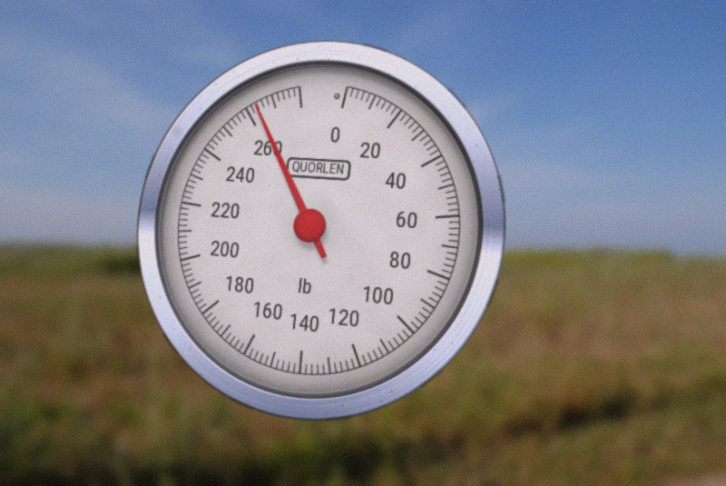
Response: {"value": 264, "unit": "lb"}
